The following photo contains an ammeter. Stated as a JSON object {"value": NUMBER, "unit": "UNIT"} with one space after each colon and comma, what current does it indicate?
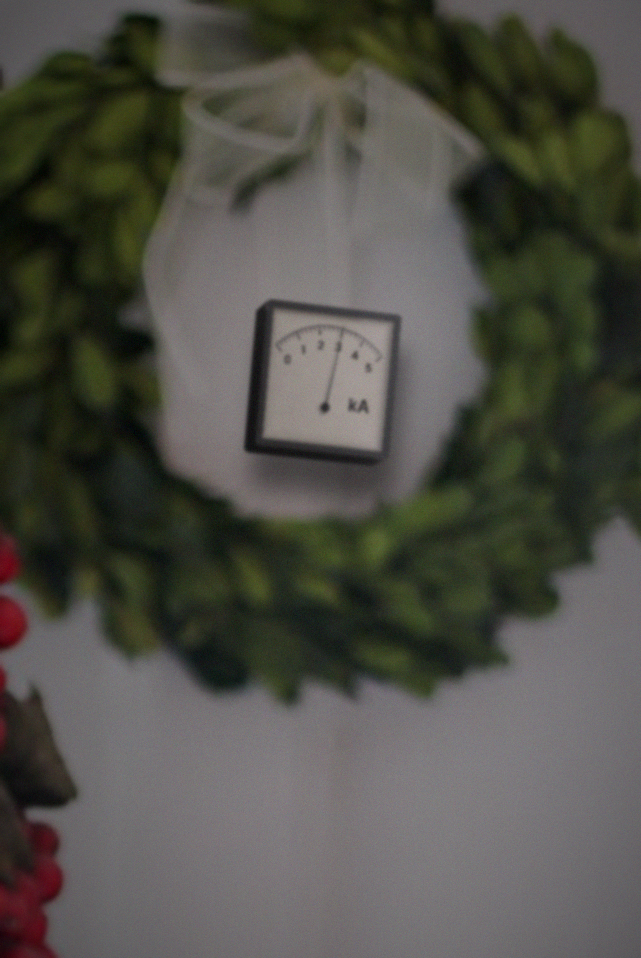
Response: {"value": 3, "unit": "kA"}
